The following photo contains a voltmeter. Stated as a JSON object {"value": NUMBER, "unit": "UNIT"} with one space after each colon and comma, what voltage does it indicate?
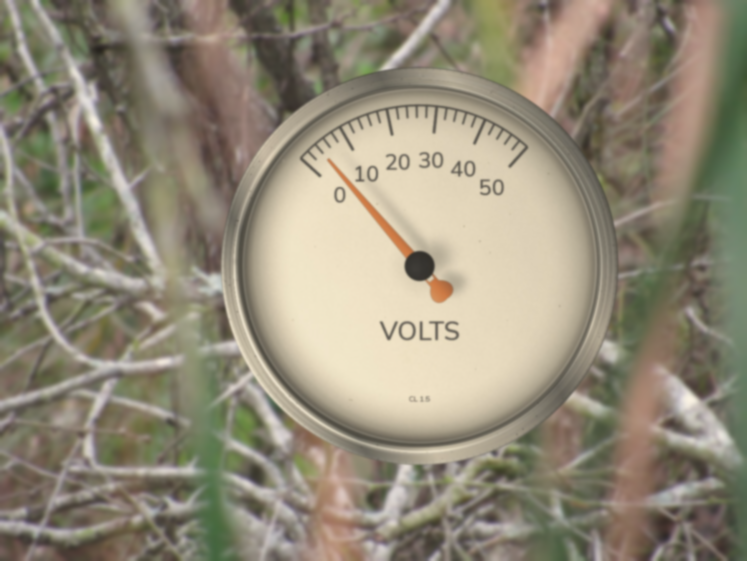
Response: {"value": 4, "unit": "V"}
